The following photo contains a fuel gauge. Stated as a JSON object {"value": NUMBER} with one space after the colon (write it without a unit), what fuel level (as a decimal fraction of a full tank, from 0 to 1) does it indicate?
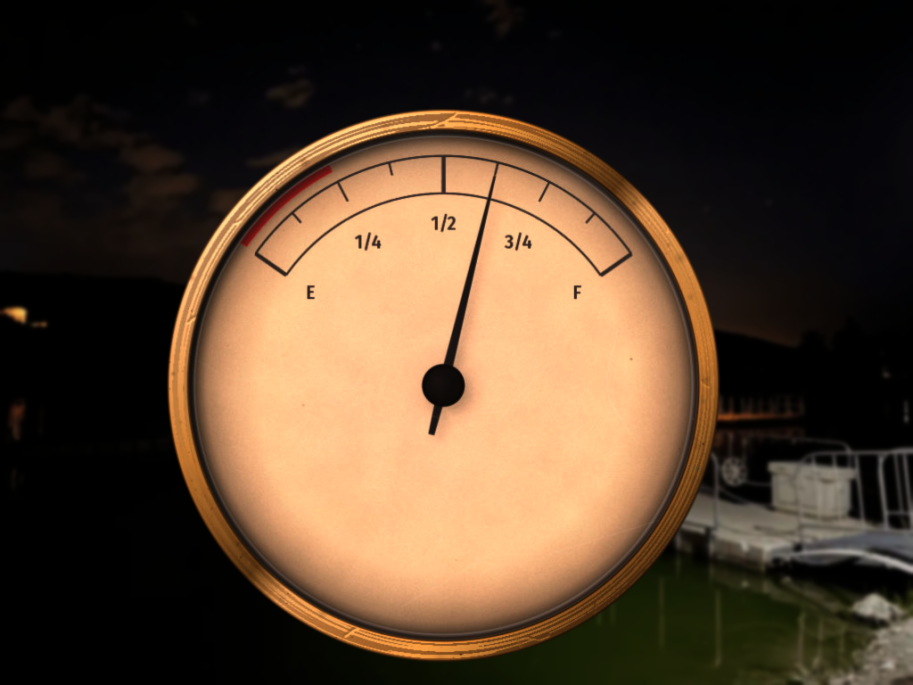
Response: {"value": 0.625}
